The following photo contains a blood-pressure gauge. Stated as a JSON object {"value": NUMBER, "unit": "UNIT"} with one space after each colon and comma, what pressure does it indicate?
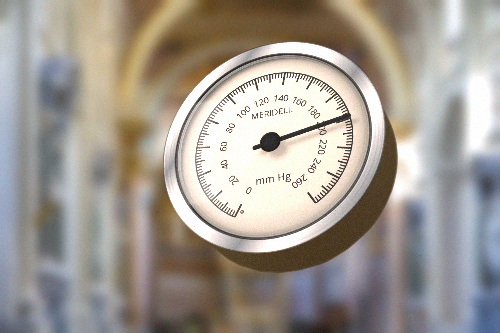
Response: {"value": 200, "unit": "mmHg"}
